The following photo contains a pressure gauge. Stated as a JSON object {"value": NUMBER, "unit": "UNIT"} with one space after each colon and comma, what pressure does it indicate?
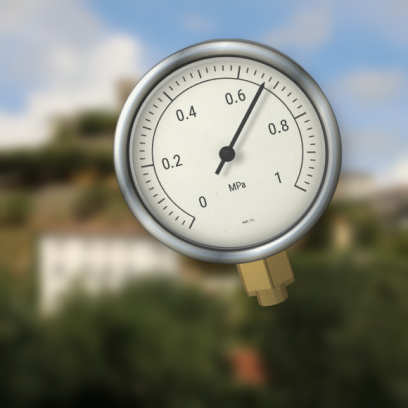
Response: {"value": 0.67, "unit": "MPa"}
